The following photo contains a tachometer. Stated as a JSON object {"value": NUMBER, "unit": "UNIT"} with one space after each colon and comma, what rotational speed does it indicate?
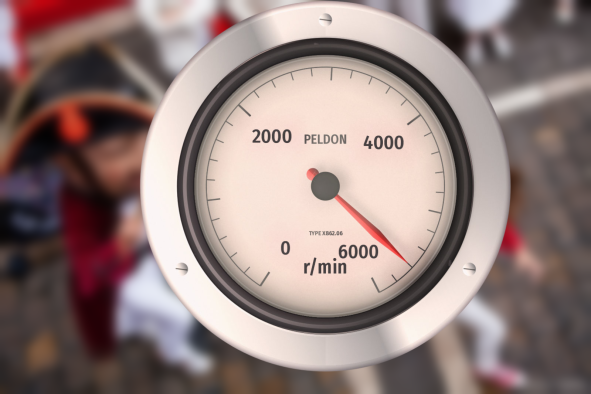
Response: {"value": 5600, "unit": "rpm"}
